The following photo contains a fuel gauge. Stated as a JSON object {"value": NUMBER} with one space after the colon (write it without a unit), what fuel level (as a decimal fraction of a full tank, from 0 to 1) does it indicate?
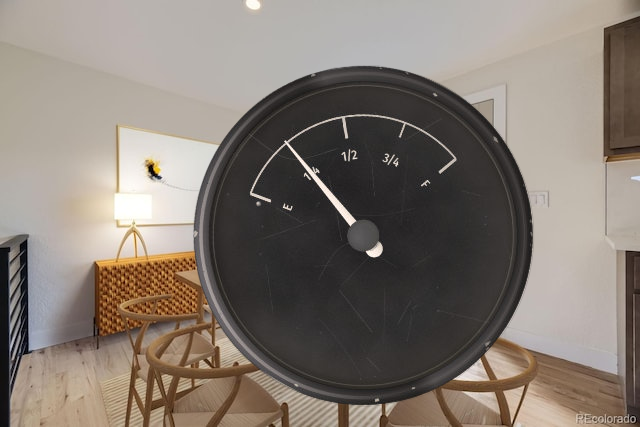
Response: {"value": 0.25}
